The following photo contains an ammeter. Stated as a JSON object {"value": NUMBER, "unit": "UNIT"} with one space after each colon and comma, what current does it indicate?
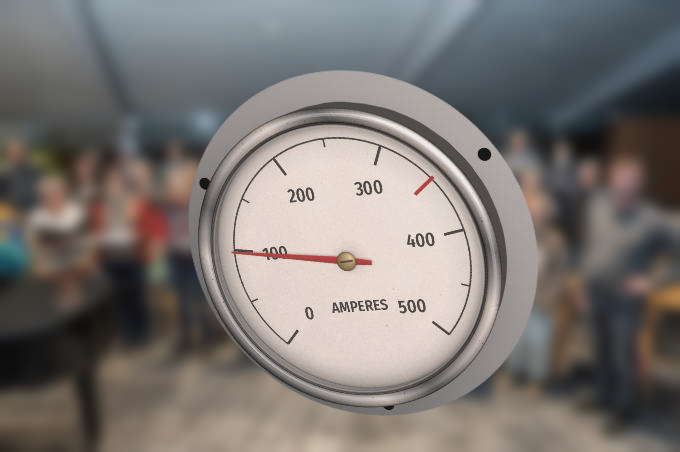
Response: {"value": 100, "unit": "A"}
